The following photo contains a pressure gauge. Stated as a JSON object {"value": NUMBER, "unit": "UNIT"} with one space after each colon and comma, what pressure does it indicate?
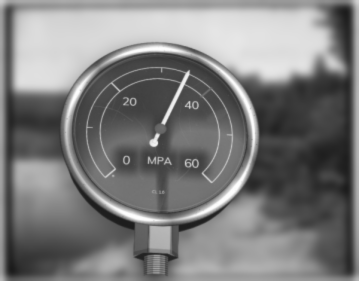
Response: {"value": 35, "unit": "MPa"}
